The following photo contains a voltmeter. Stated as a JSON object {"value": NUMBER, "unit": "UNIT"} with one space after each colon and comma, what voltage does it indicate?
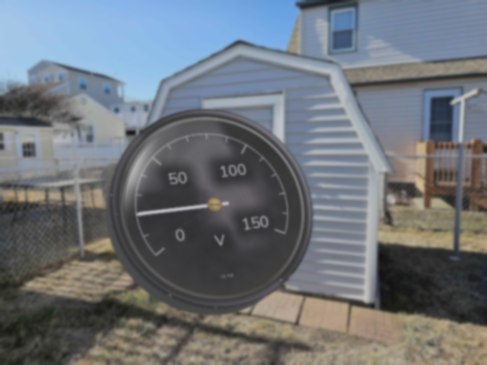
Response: {"value": 20, "unit": "V"}
